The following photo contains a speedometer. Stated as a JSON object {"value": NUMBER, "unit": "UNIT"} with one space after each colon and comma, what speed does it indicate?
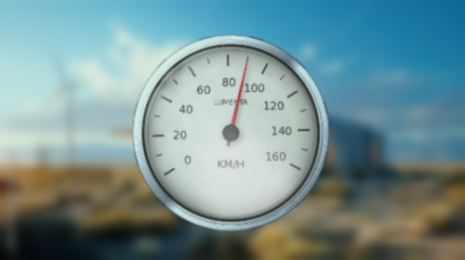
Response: {"value": 90, "unit": "km/h"}
